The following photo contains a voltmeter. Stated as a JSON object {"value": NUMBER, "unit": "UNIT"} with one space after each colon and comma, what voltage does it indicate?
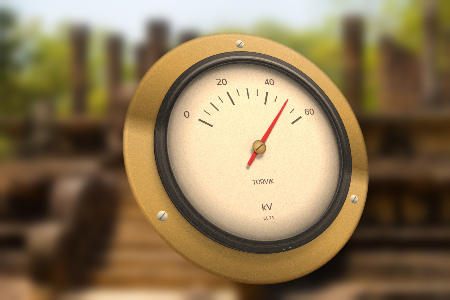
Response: {"value": 50, "unit": "kV"}
